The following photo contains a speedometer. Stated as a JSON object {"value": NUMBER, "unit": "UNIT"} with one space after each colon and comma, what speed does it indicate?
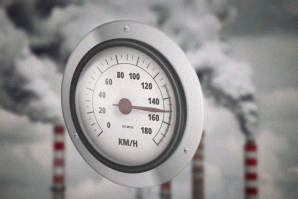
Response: {"value": 150, "unit": "km/h"}
